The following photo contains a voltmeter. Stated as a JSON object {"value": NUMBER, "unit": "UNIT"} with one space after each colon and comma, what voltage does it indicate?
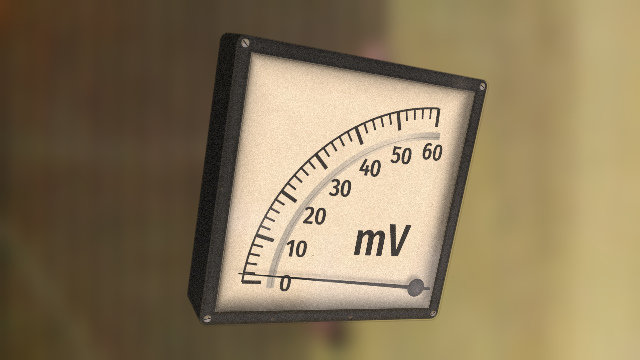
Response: {"value": 2, "unit": "mV"}
